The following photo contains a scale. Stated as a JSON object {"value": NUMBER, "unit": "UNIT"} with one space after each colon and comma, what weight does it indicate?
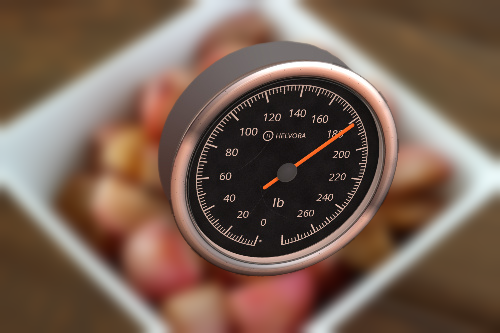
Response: {"value": 180, "unit": "lb"}
